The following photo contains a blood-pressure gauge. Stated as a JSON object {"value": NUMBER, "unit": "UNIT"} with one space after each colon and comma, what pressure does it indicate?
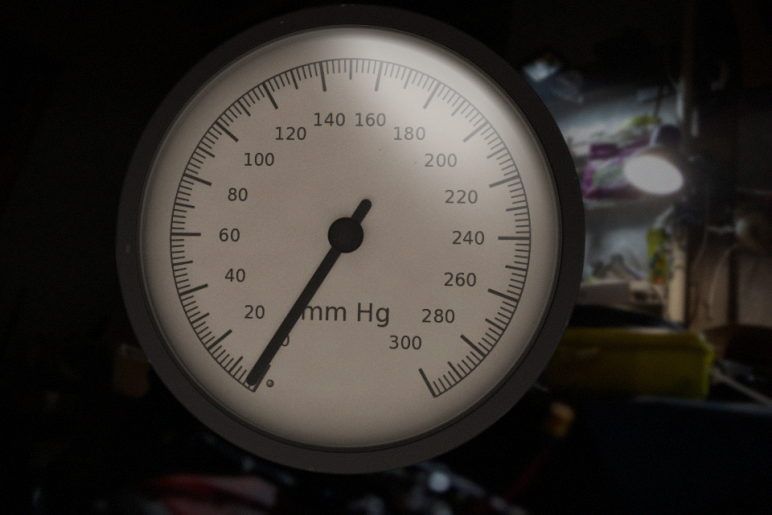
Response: {"value": 2, "unit": "mmHg"}
